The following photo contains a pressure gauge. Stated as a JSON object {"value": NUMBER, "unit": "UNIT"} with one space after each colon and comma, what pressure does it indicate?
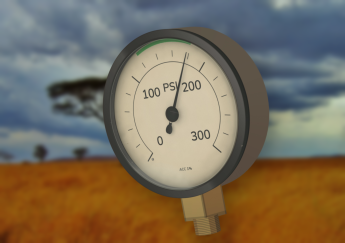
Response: {"value": 180, "unit": "psi"}
